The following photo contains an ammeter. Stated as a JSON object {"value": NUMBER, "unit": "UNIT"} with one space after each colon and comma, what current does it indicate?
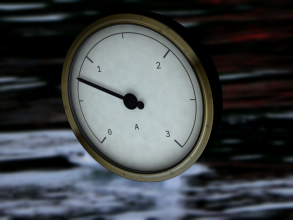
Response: {"value": 0.75, "unit": "A"}
